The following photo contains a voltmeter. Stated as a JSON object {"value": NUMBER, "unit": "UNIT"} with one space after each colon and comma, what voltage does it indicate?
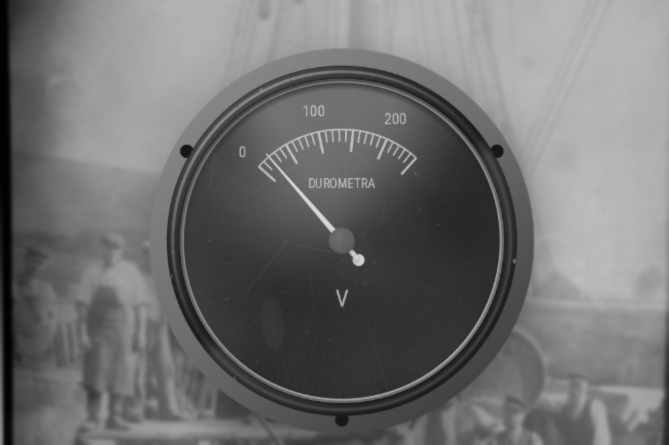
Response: {"value": 20, "unit": "V"}
